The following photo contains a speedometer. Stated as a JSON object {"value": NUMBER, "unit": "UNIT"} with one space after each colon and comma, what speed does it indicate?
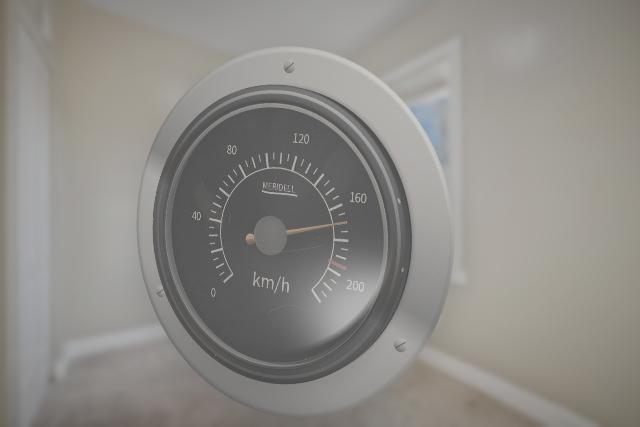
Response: {"value": 170, "unit": "km/h"}
